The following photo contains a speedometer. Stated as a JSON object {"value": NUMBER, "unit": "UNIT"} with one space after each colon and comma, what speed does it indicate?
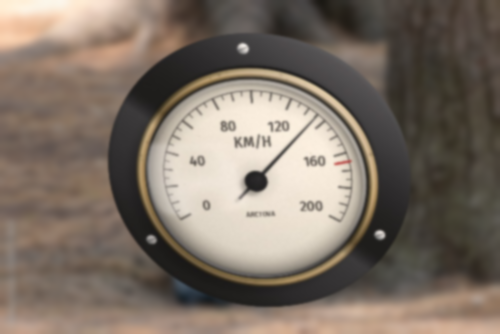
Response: {"value": 135, "unit": "km/h"}
